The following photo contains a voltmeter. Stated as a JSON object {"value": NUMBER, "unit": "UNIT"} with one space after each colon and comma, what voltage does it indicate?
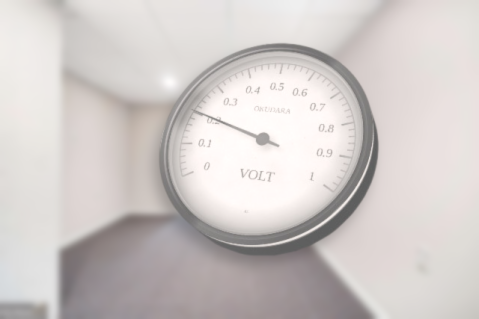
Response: {"value": 0.2, "unit": "V"}
